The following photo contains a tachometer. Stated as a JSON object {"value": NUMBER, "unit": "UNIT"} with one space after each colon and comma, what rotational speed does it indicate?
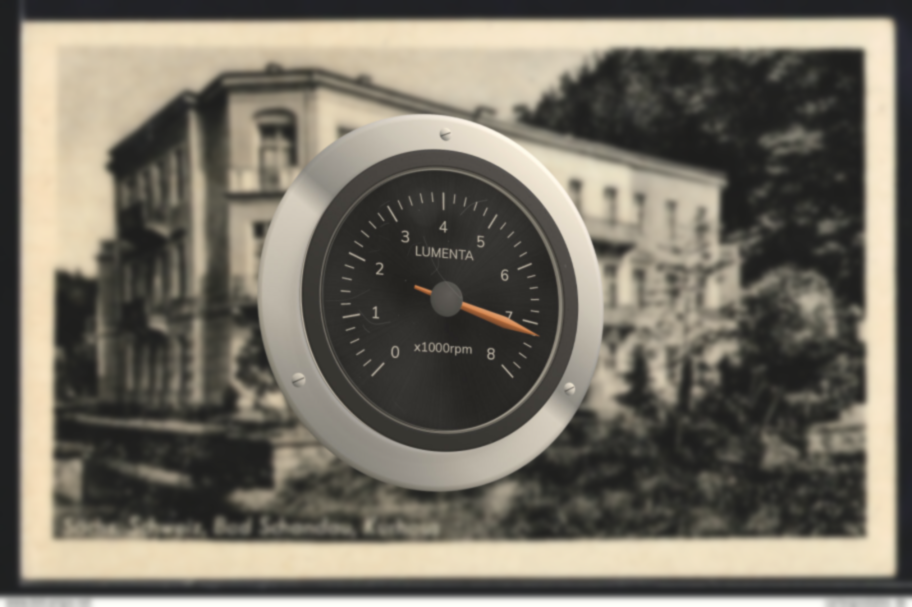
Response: {"value": 7200, "unit": "rpm"}
